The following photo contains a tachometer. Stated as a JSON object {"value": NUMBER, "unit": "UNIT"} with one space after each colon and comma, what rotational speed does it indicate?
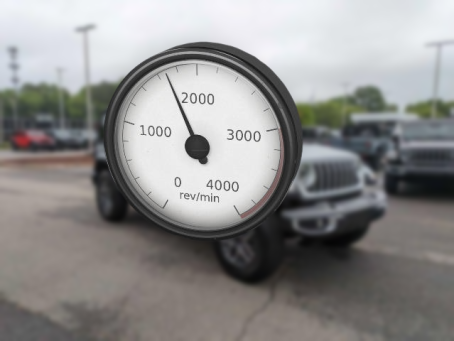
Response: {"value": 1700, "unit": "rpm"}
